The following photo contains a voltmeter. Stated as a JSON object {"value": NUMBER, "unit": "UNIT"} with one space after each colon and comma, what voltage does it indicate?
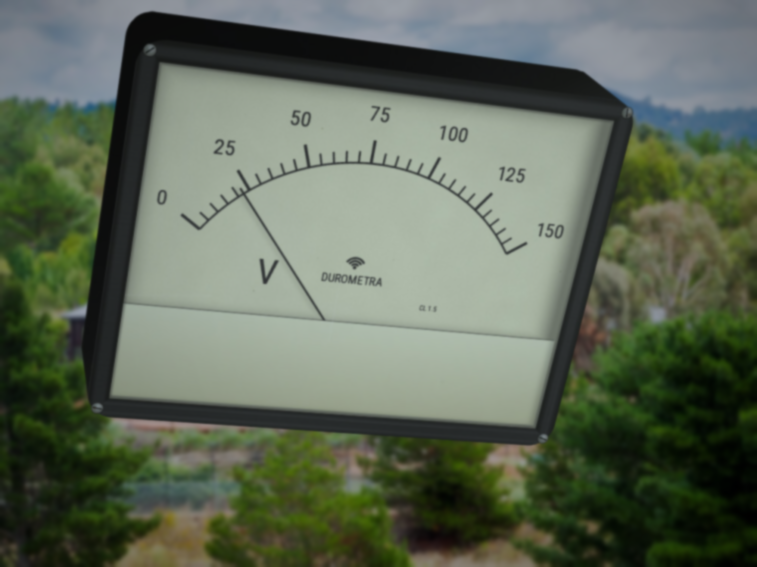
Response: {"value": 22.5, "unit": "V"}
